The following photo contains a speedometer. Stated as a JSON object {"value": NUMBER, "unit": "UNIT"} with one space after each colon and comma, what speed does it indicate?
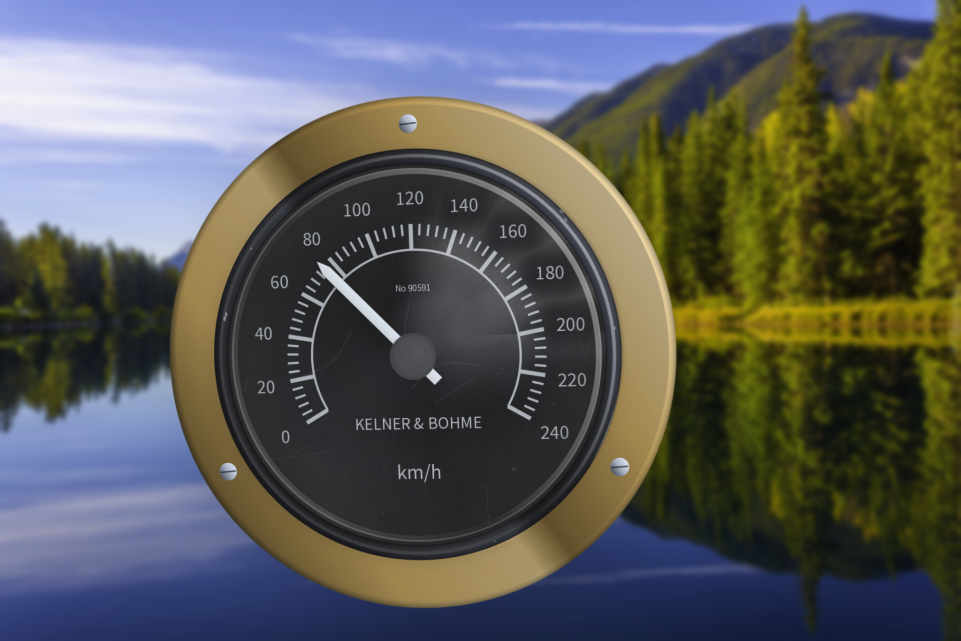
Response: {"value": 76, "unit": "km/h"}
